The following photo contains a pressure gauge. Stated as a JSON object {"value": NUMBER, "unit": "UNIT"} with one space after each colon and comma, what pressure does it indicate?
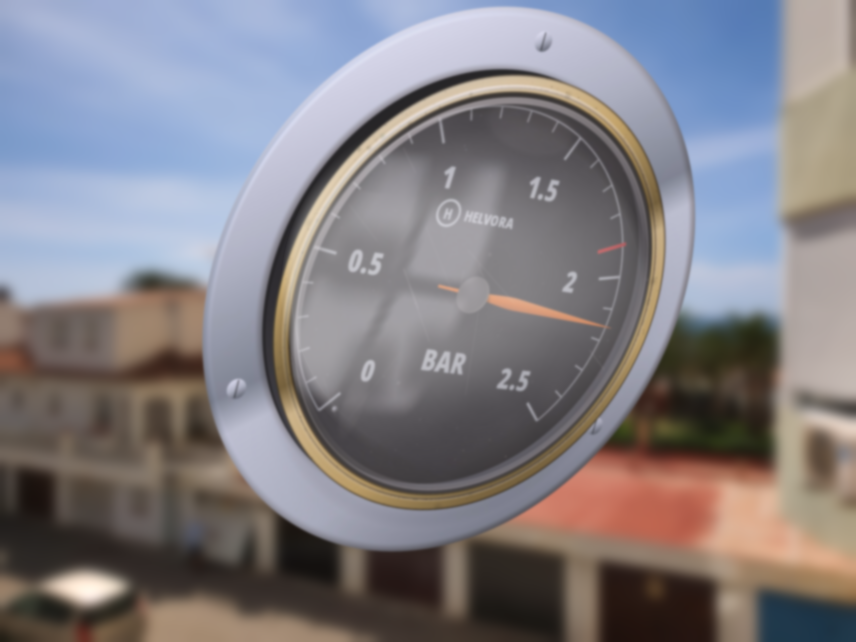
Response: {"value": 2.15, "unit": "bar"}
